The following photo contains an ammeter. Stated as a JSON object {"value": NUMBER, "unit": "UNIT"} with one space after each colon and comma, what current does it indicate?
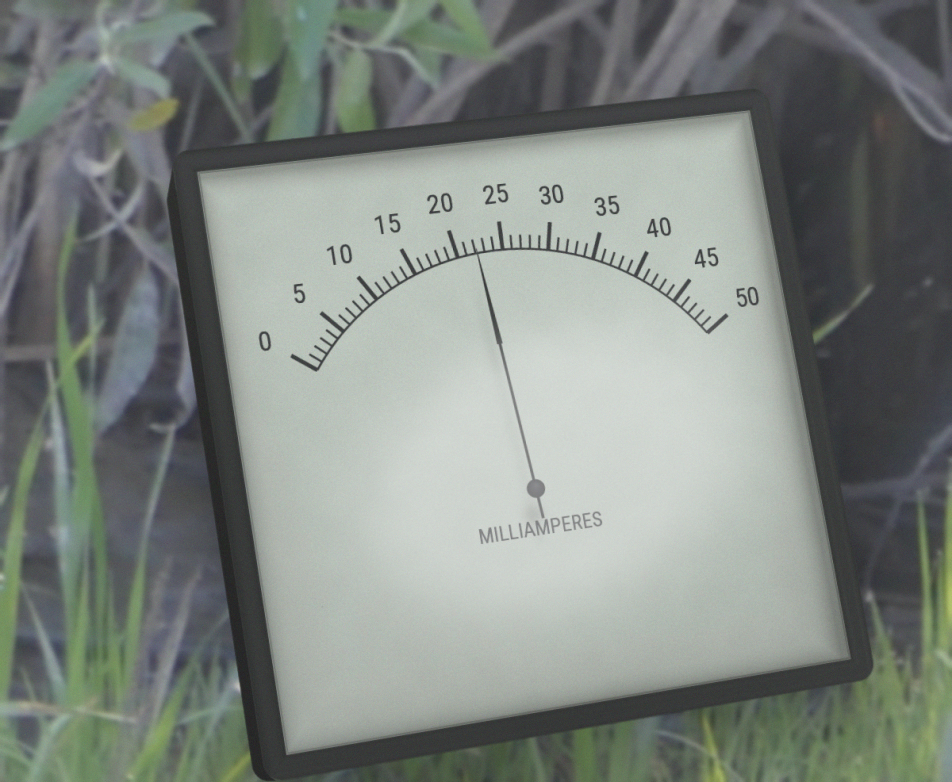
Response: {"value": 22, "unit": "mA"}
